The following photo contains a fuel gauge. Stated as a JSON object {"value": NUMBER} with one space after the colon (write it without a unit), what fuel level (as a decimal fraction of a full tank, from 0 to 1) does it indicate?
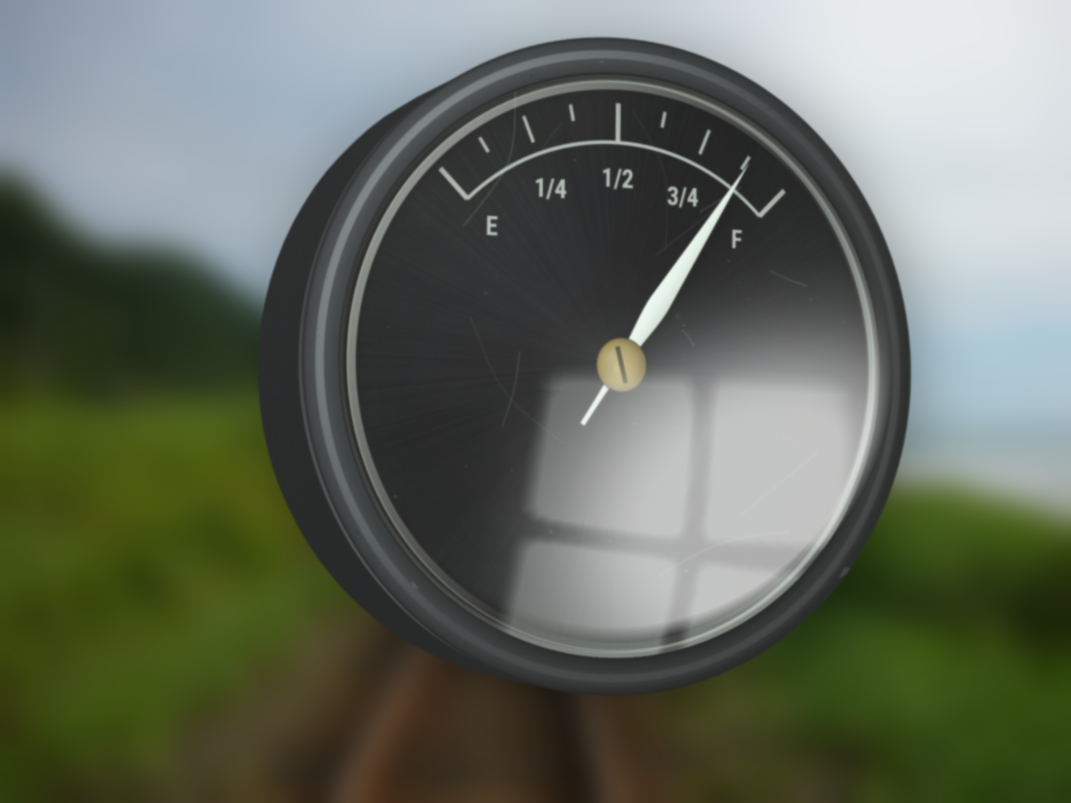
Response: {"value": 0.875}
